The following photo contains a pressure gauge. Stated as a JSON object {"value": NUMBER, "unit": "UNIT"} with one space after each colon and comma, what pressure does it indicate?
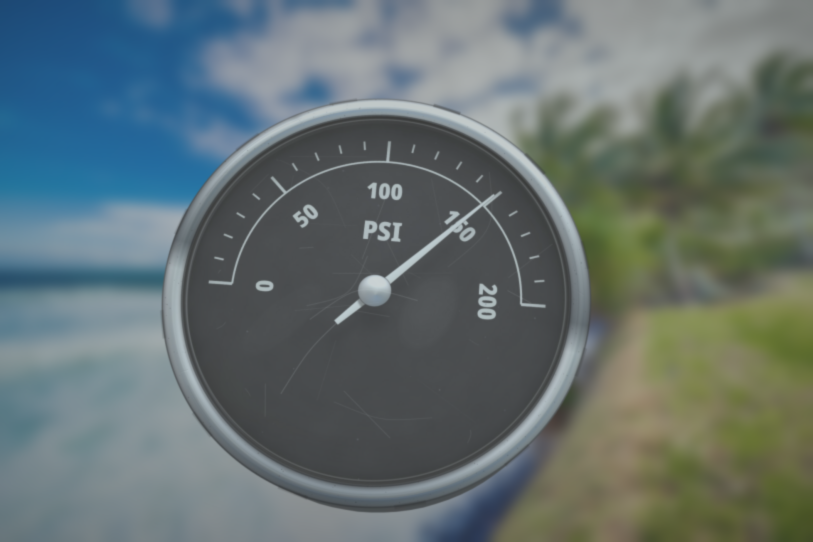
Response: {"value": 150, "unit": "psi"}
